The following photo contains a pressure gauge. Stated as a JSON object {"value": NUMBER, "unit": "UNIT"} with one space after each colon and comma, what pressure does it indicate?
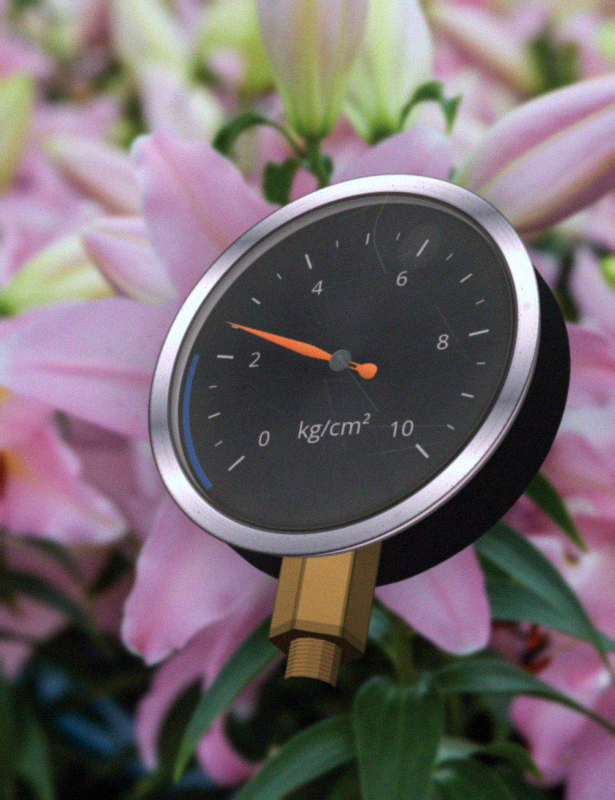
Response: {"value": 2.5, "unit": "kg/cm²"}
